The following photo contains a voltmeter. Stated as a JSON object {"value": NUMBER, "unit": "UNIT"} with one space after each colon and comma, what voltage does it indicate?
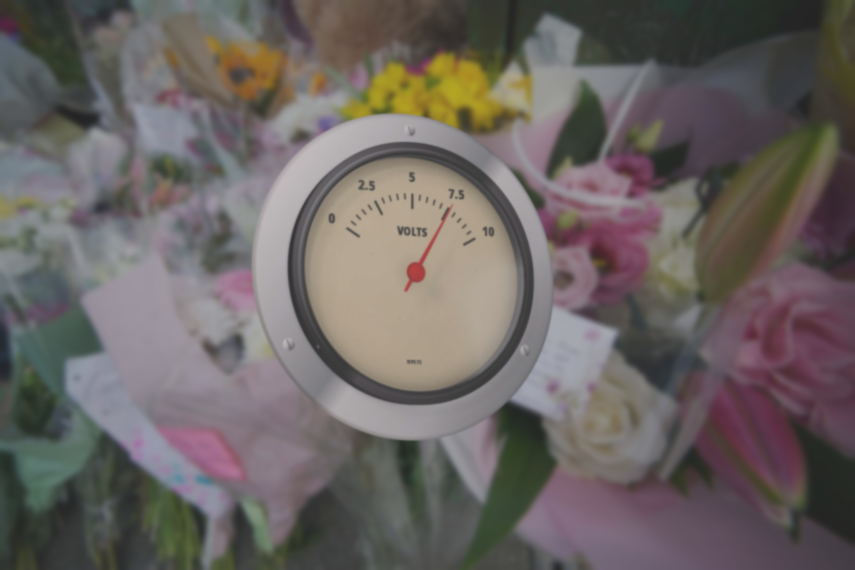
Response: {"value": 7.5, "unit": "V"}
